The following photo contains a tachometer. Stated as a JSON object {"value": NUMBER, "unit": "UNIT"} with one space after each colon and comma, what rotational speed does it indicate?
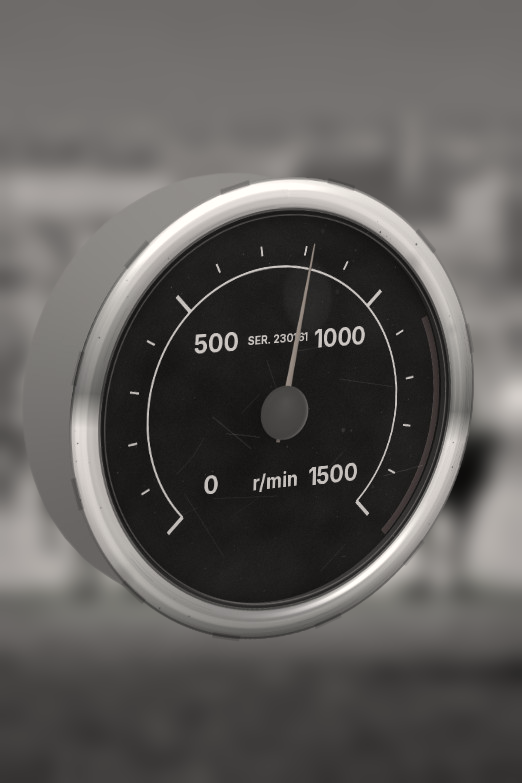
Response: {"value": 800, "unit": "rpm"}
